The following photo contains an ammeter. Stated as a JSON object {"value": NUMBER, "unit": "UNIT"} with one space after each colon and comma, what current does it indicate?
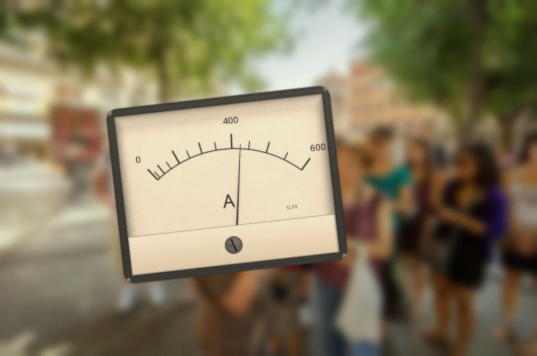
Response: {"value": 425, "unit": "A"}
